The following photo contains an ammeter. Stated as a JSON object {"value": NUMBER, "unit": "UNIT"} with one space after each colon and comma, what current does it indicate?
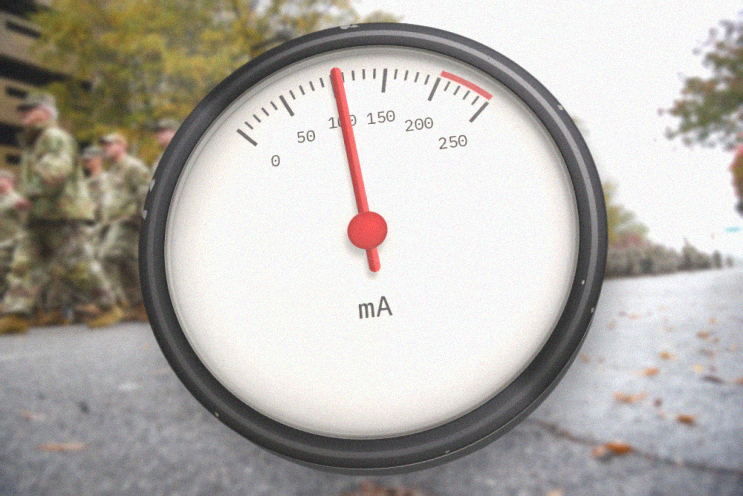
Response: {"value": 105, "unit": "mA"}
